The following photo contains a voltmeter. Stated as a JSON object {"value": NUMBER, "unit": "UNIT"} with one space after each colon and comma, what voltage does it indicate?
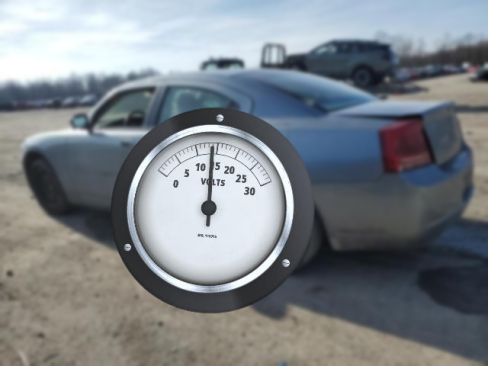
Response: {"value": 14, "unit": "V"}
